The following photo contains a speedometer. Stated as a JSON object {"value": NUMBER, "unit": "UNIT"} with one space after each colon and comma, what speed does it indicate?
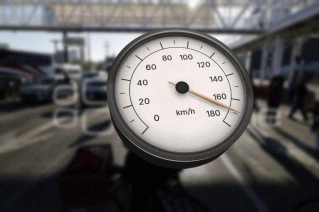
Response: {"value": 170, "unit": "km/h"}
